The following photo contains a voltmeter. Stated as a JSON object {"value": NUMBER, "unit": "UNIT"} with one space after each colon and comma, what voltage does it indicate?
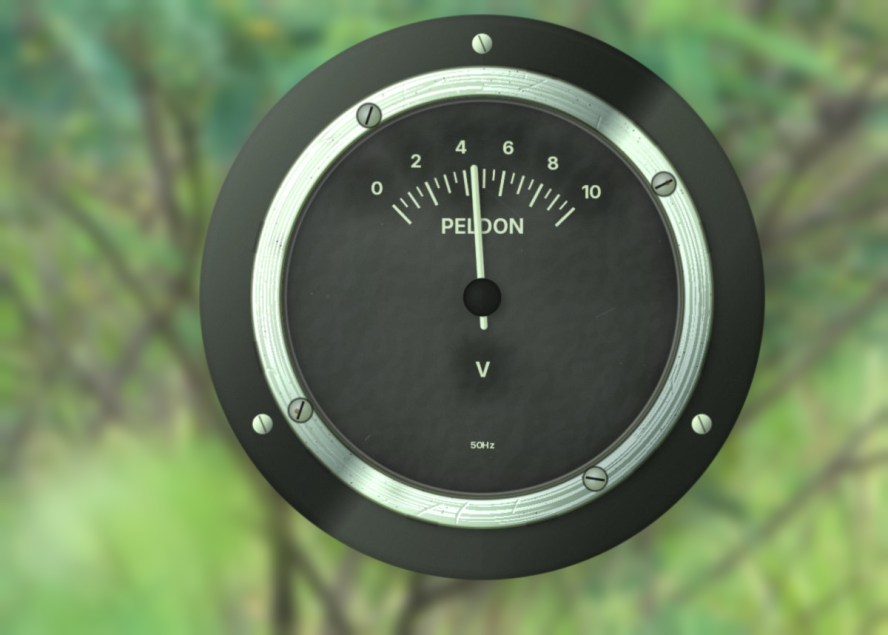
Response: {"value": 4.5, "unit": "V"}
